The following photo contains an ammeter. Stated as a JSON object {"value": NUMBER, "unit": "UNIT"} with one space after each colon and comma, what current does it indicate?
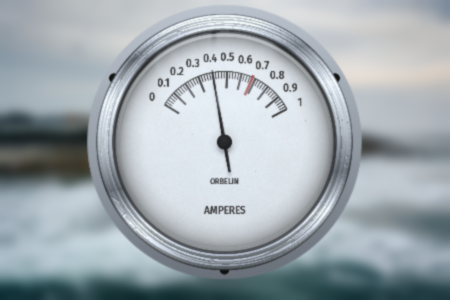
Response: {"value": 0.4, "unit": "A"}
